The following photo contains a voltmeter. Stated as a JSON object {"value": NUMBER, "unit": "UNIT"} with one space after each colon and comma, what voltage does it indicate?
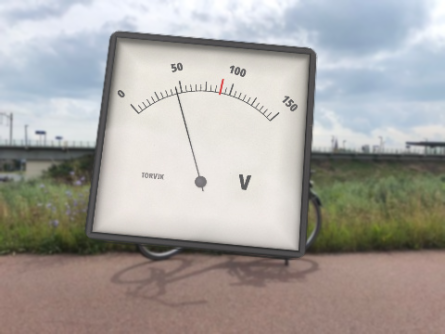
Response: {"value": 45, "unit": "V"}
